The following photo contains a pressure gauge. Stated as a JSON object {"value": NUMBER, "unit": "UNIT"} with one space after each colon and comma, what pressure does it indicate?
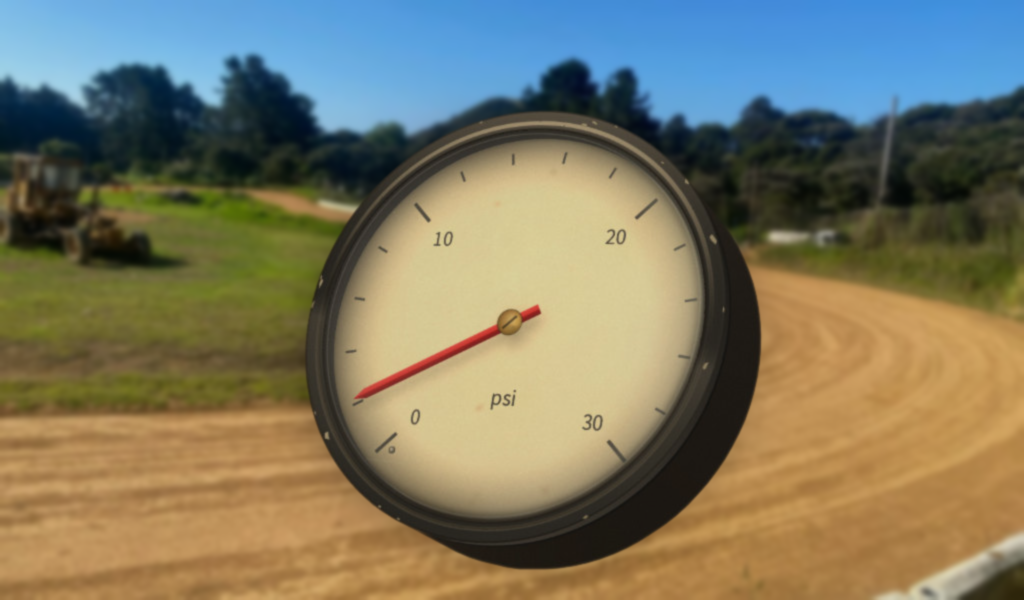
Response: {"value": 2, "unit": "psi"}
